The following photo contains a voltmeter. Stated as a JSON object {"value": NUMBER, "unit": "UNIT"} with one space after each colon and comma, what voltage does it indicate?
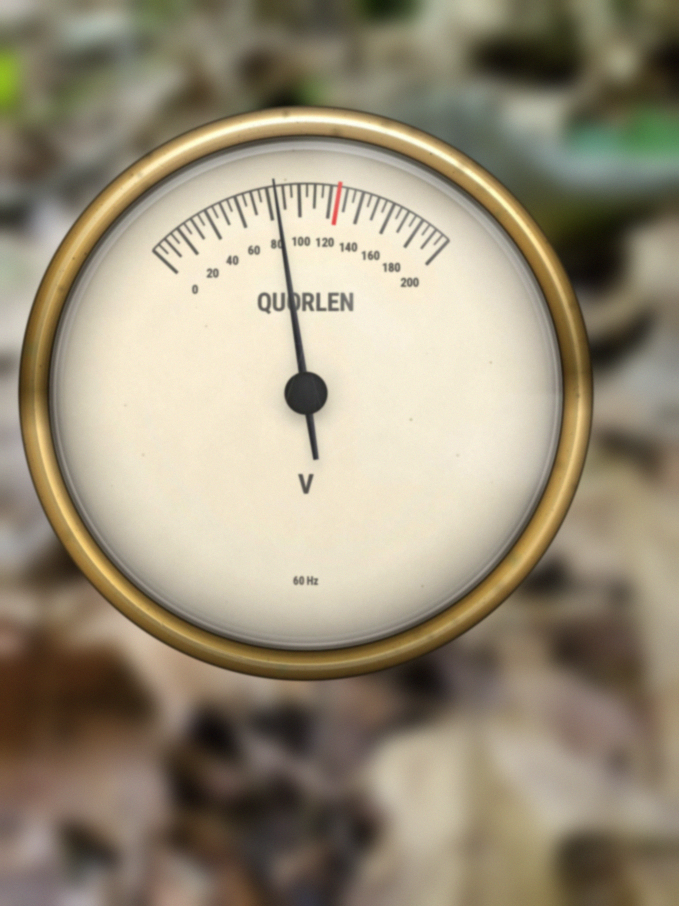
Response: {"value": 85, "unit": "V"}
